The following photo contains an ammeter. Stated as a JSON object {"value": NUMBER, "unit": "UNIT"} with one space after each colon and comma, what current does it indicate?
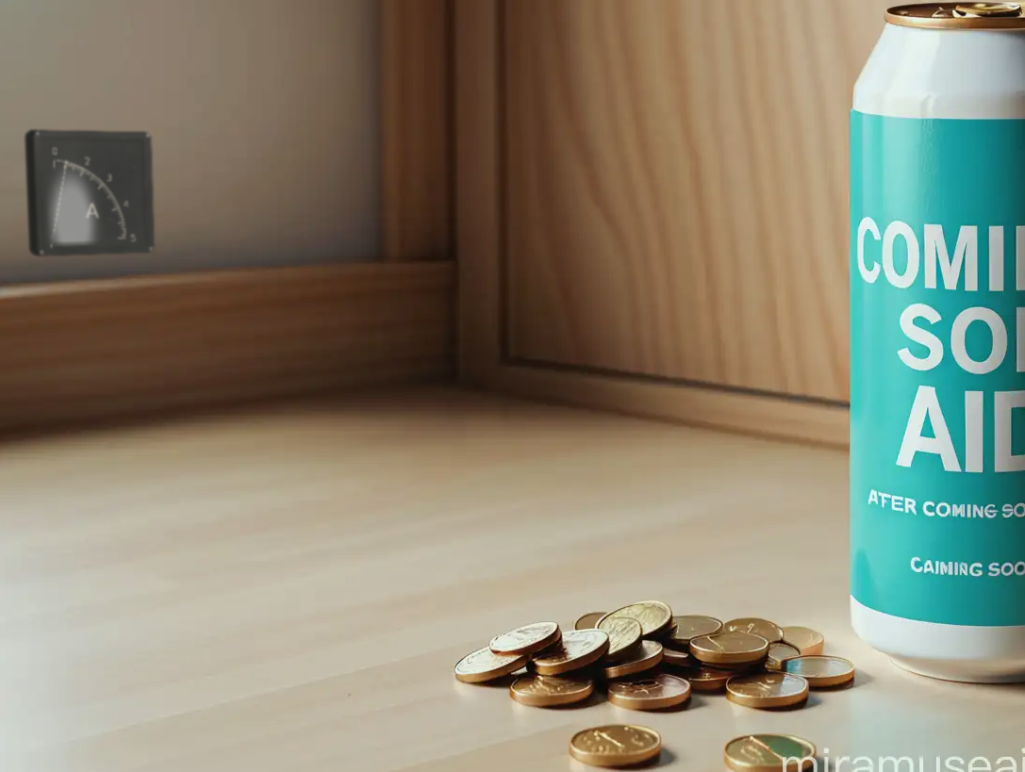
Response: {"value": 1, "unit": "A"}
